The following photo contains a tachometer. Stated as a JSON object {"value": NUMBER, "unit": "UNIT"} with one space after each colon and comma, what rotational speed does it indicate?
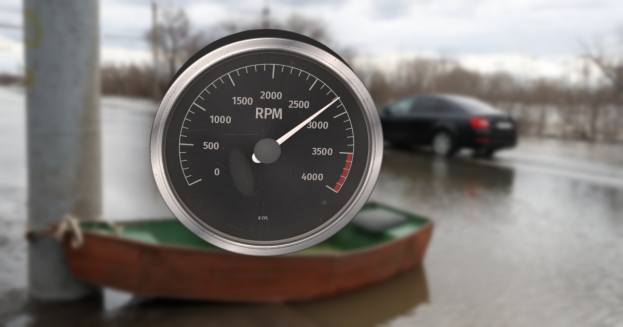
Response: {"value": 2800, "unit": "rpm"}
